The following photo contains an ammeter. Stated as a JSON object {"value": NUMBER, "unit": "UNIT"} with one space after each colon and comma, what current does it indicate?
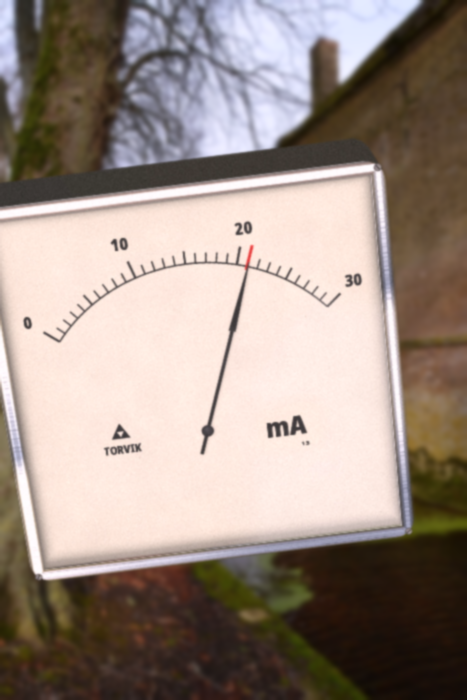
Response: {"value": 21, "unit": "mA"}
